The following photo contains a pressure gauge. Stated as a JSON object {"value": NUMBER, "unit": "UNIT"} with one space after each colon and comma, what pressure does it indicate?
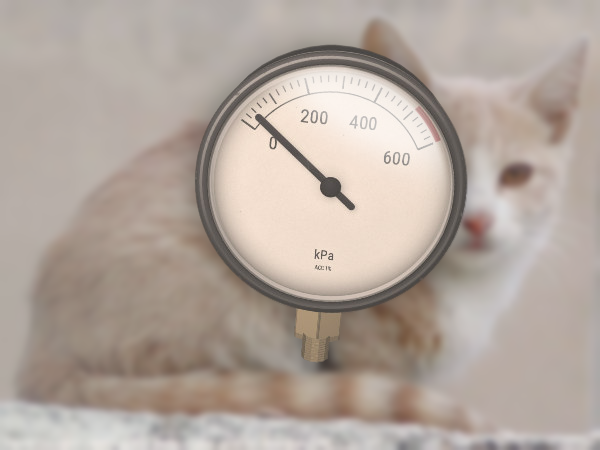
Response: {"value": 40, "unit": "kPa"}
